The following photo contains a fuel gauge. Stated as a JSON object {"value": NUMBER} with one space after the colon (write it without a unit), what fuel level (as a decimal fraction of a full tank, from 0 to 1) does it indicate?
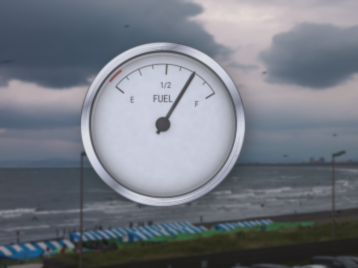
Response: {"value": 0.75}
